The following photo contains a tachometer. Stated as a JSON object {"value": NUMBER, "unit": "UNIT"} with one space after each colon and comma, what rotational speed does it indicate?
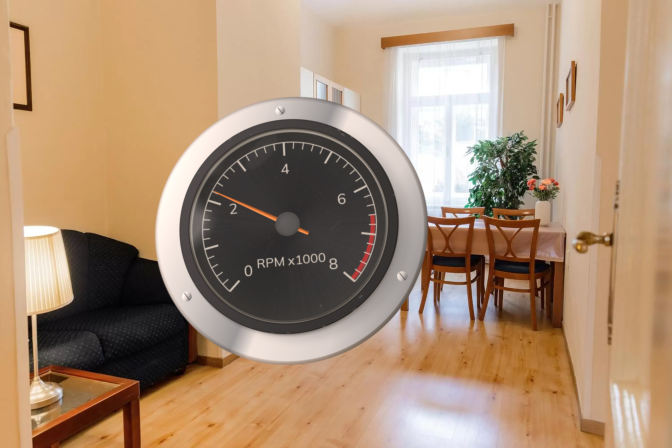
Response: {"value": 2200, "unit": "rpm"}
